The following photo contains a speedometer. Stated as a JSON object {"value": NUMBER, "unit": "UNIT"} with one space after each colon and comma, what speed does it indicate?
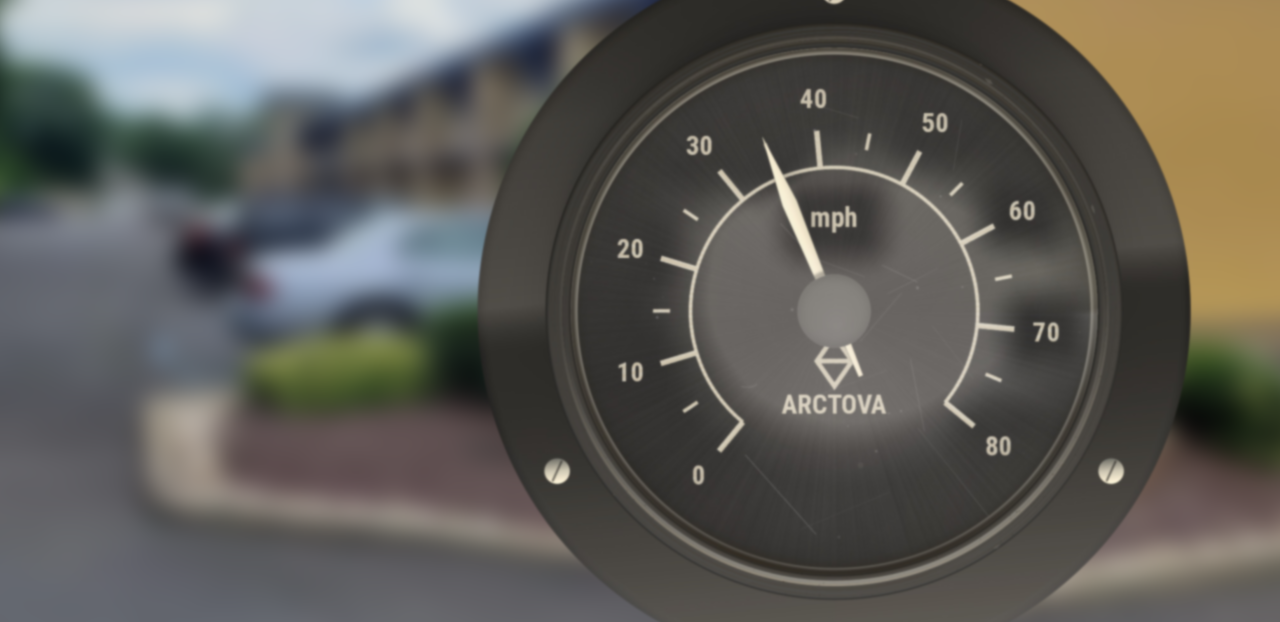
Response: {"value": 35, "unit": "mph"}
